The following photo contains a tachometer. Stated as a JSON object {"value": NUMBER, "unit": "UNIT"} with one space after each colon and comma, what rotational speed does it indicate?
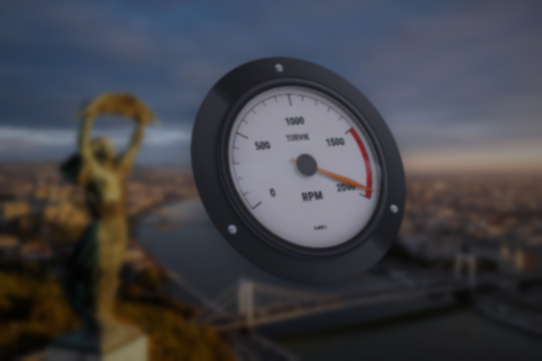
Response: {"value": 1950, "unit": "rpm"}
